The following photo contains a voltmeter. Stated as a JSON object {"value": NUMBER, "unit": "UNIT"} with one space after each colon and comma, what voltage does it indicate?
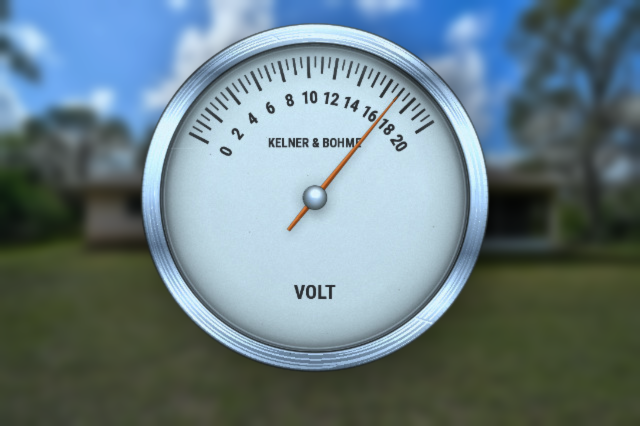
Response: {"value": 17, "unit": "V"}
